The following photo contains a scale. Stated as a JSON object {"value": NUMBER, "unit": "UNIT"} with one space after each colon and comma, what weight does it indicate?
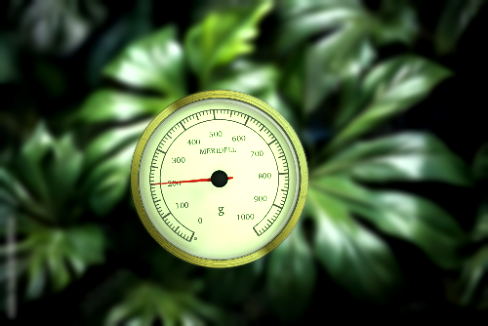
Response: {"value": 200, "unit": "g"}
